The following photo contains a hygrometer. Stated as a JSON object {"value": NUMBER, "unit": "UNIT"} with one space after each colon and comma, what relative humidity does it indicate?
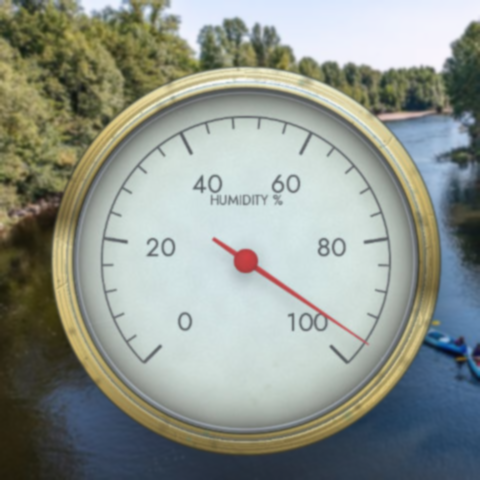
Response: {"value": 96, "unit": "%"}
